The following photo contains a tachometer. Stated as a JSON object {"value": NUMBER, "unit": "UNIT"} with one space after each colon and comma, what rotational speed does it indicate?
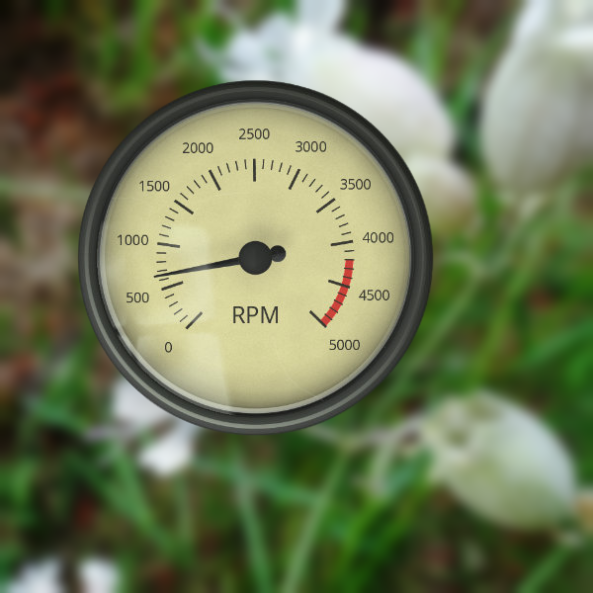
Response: {"value": 650, "unit": "rpm"}
